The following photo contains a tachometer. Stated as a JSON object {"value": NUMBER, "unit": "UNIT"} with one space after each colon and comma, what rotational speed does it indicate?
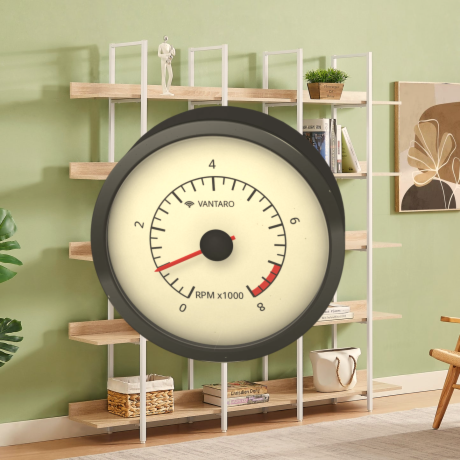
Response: {"value": 1000, "unit": "rpm"}
